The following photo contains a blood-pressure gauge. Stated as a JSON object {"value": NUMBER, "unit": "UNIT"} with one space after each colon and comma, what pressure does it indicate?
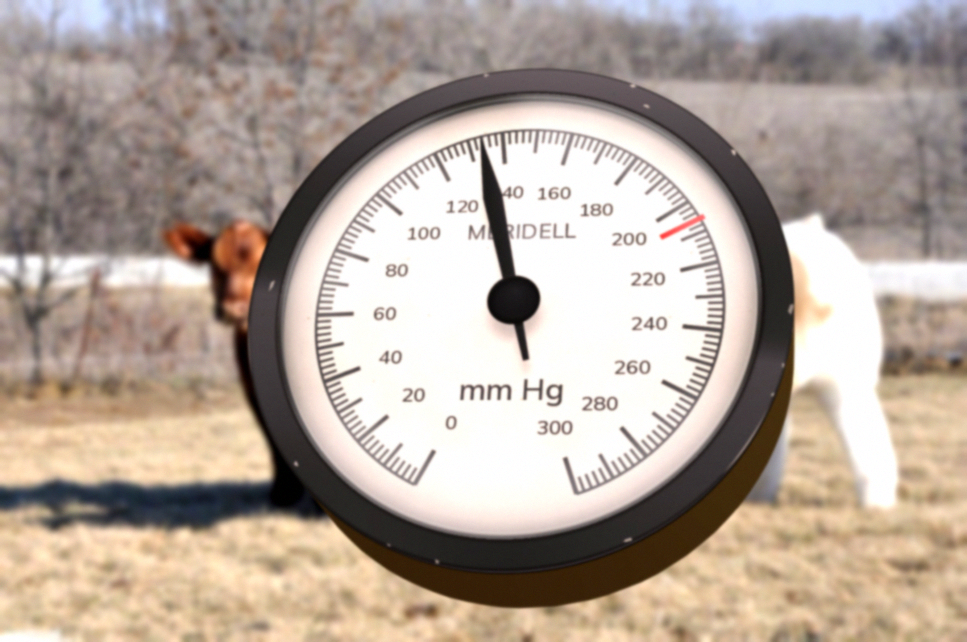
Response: {"value": 134, "unit": "mmHg"}
